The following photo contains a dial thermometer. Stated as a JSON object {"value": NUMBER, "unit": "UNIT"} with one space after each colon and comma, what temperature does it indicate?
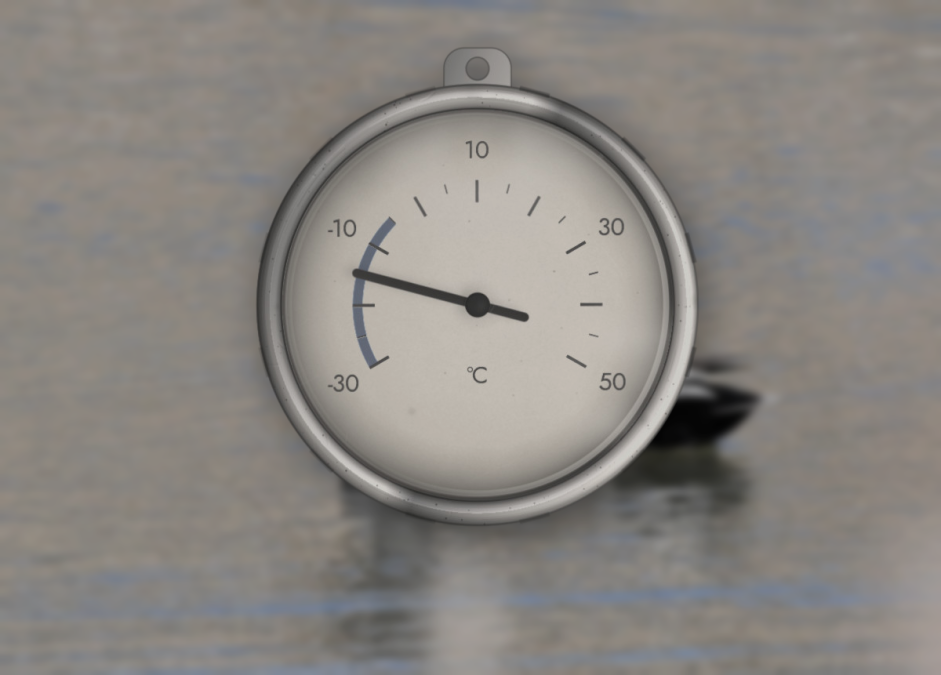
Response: {"value": -15, "unit": "°C"}
